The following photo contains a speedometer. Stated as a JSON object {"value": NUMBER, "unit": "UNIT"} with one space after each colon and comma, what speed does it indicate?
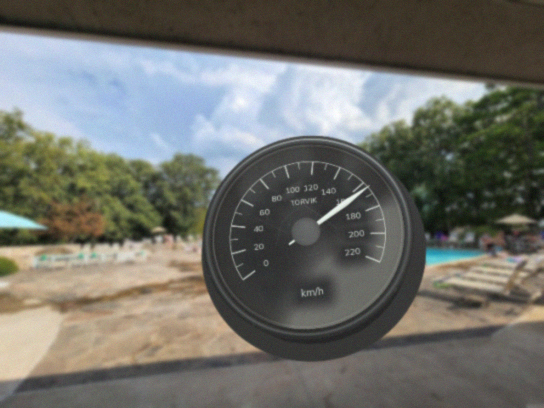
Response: {"value": 165, "unit": "km/h"}
